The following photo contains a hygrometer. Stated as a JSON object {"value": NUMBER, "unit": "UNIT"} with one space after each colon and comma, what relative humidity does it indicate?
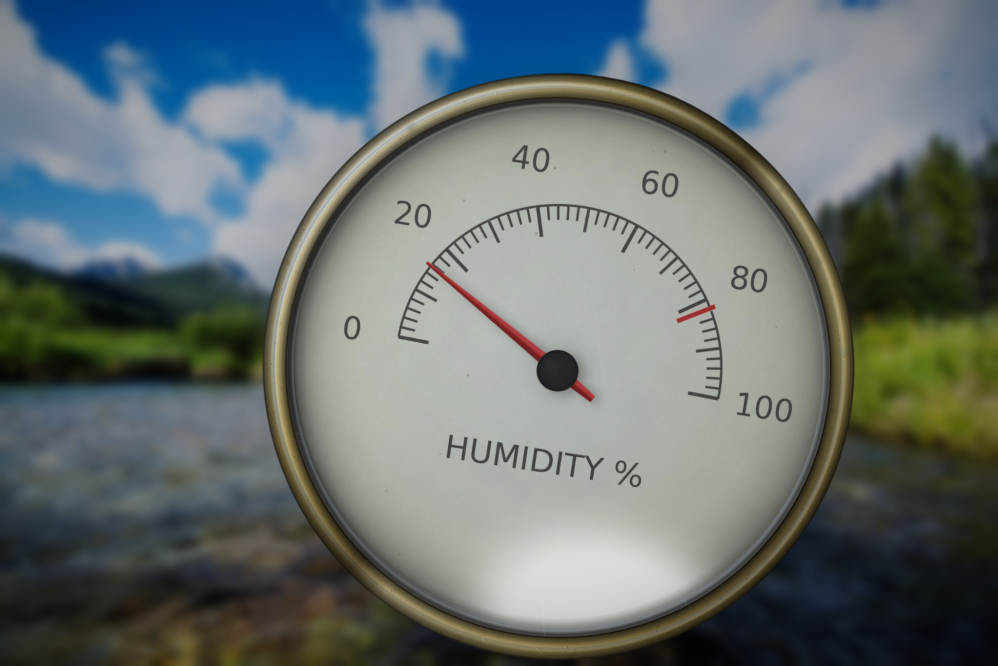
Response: {"value": 16, "unit": "%"}
